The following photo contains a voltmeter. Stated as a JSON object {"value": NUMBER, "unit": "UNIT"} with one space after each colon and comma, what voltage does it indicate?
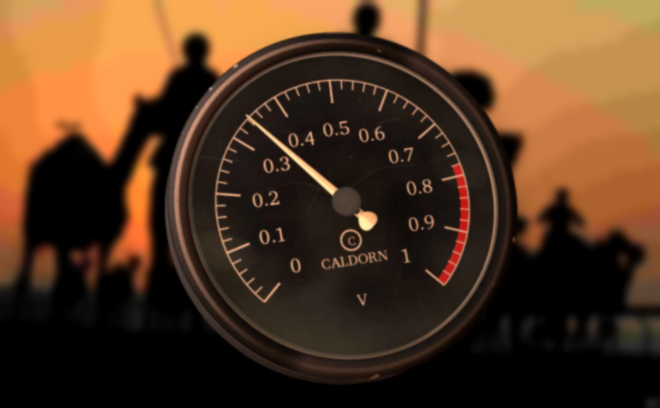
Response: {"value": 0.34, "unit": "V"}
